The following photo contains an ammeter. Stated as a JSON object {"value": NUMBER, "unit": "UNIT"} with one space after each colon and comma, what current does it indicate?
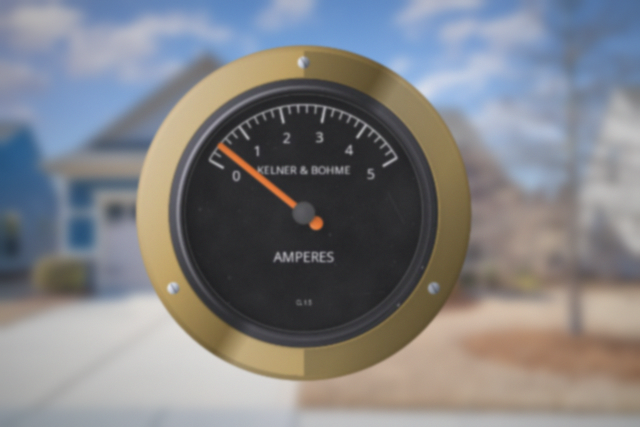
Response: {"value": 0.4, "unit": "A"}
